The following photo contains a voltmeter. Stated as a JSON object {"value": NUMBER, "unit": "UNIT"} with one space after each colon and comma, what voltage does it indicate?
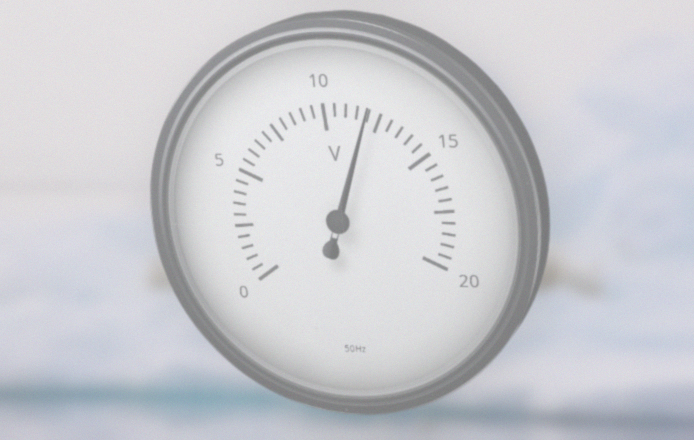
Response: {"value": 12, "unit": "V"}
